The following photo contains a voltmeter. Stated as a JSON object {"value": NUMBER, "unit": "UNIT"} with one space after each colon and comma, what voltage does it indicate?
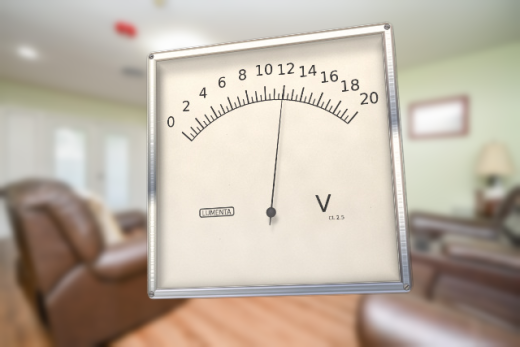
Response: {"value": 12, "unit": "V"}
